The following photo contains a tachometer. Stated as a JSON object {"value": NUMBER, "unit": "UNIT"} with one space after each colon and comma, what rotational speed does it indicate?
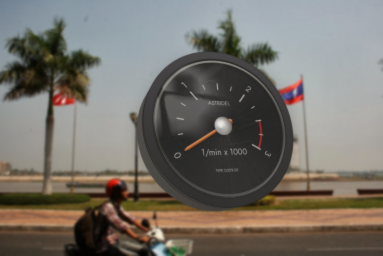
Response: {"value": 0, "unit": "rpm"}
